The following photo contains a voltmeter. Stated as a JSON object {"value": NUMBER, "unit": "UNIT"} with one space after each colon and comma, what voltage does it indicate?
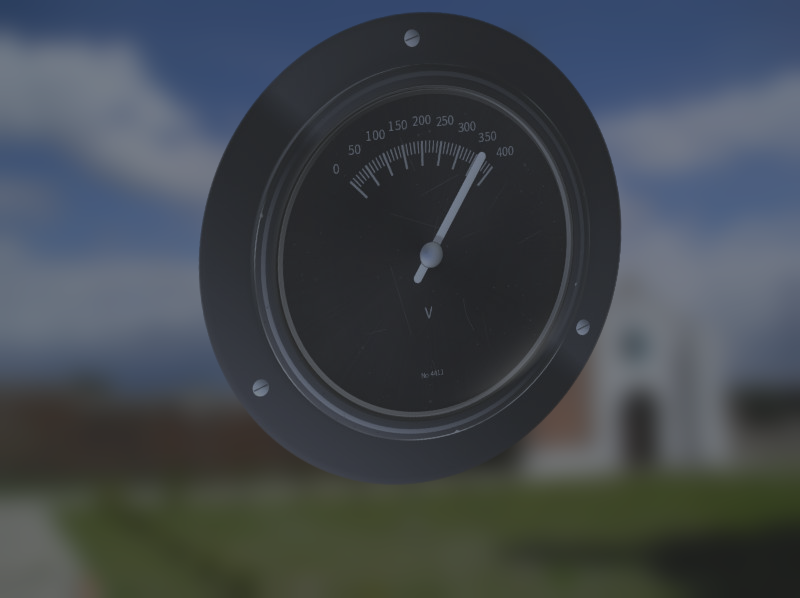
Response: {"value": 350, "unit": "V"}
